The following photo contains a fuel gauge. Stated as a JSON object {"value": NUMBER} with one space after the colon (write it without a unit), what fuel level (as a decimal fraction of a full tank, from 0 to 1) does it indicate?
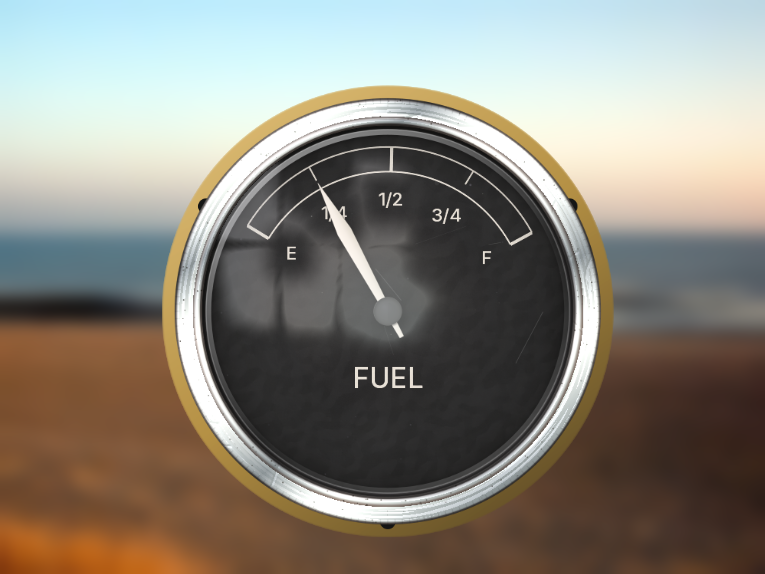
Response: {"value": 0.25}
